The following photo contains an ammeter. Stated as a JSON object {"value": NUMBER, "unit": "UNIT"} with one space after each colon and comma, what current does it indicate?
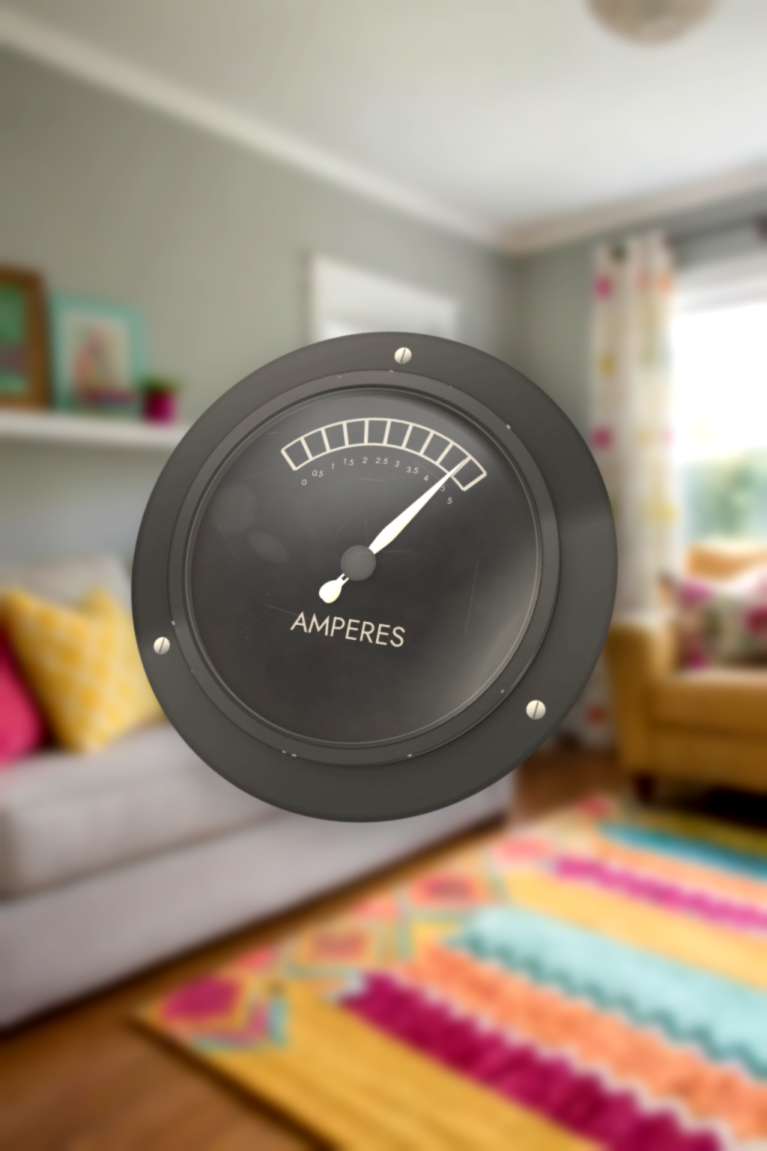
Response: {"value": 4.5, "unit": "A"}
